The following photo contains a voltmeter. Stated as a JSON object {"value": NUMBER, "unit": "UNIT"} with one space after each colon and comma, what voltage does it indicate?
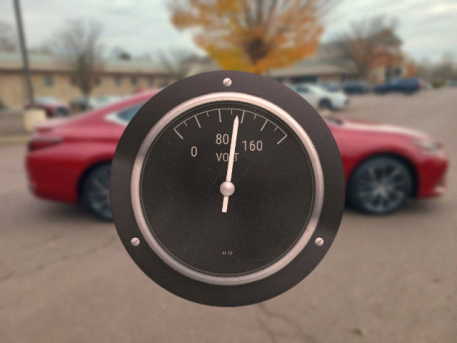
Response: {"value": 110, "unit": "V"}
